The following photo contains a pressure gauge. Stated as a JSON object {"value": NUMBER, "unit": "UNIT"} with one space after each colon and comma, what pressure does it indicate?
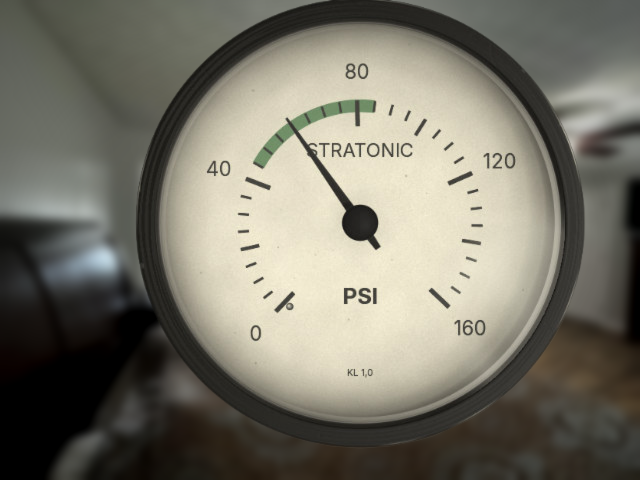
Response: {"value": 60, "unit": "psi"}
